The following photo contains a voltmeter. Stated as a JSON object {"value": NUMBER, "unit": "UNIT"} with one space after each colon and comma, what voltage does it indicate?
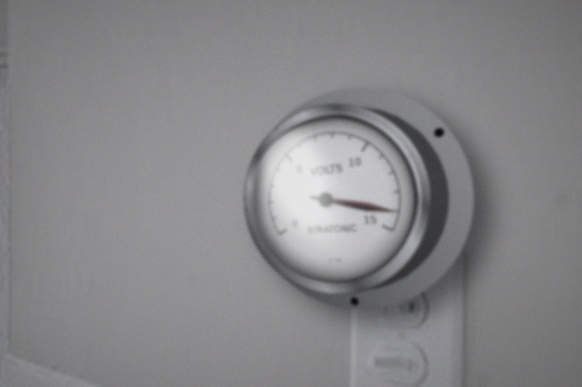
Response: {"value": 14, "unit": "V"}
